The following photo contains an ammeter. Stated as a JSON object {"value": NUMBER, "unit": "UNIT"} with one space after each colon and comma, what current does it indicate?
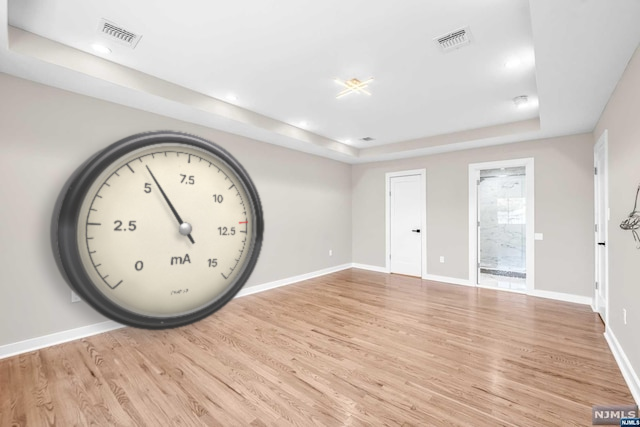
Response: {"value": 5.5, "unit": "mA"}
